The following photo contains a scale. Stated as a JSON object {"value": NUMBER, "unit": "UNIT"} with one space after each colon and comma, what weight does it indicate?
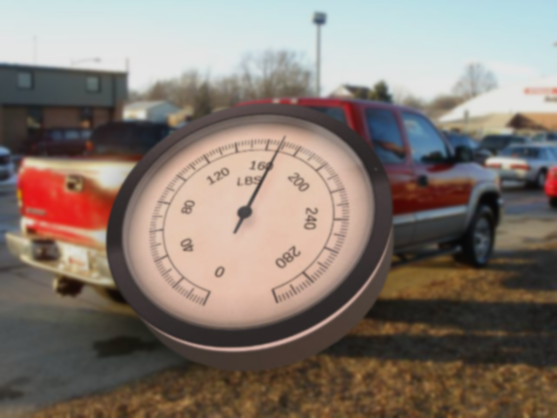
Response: {"value": 170, "unit": "lb"}
